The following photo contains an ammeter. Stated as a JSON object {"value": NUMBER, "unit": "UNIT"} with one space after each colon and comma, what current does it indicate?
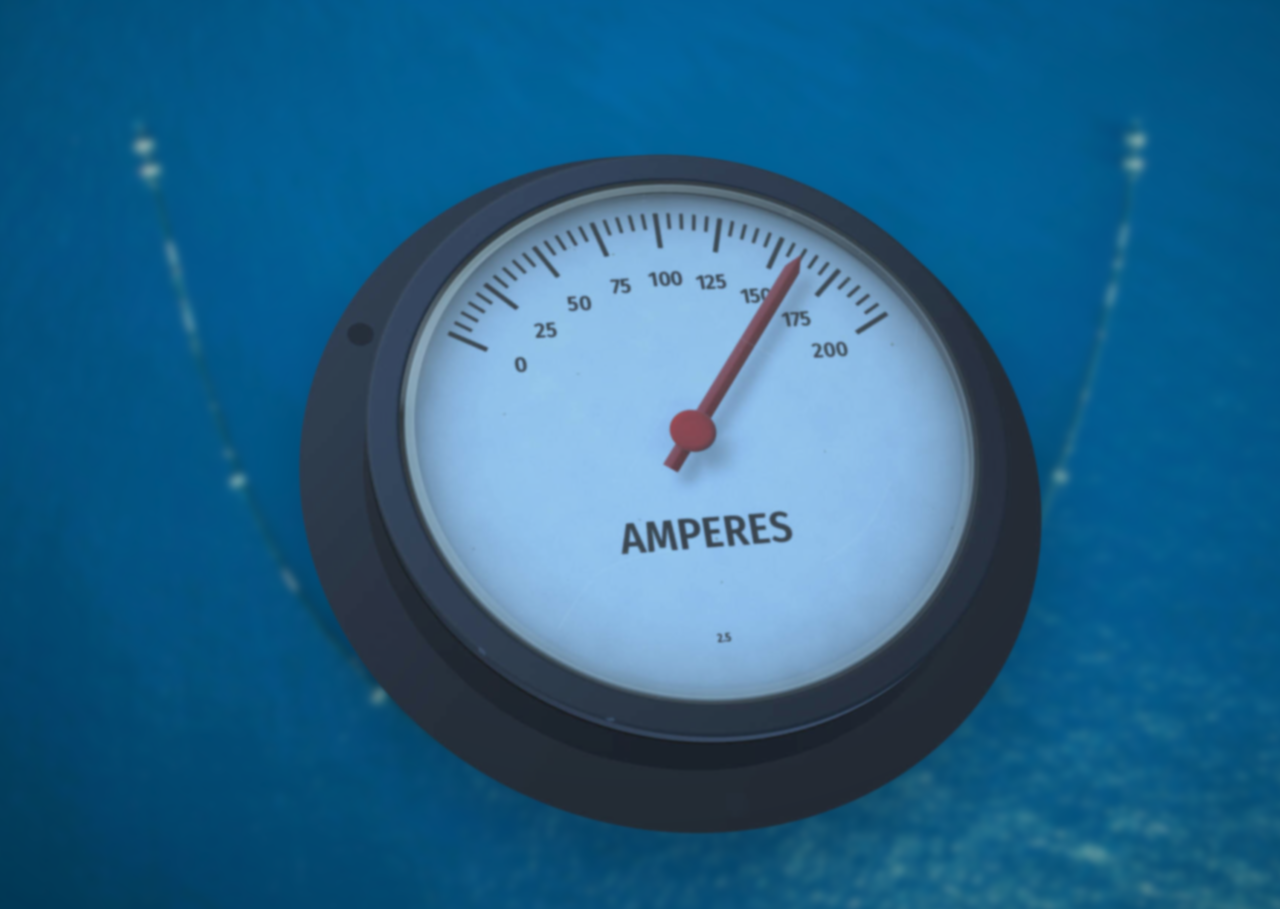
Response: {"value": 160, "unit": "A"}
